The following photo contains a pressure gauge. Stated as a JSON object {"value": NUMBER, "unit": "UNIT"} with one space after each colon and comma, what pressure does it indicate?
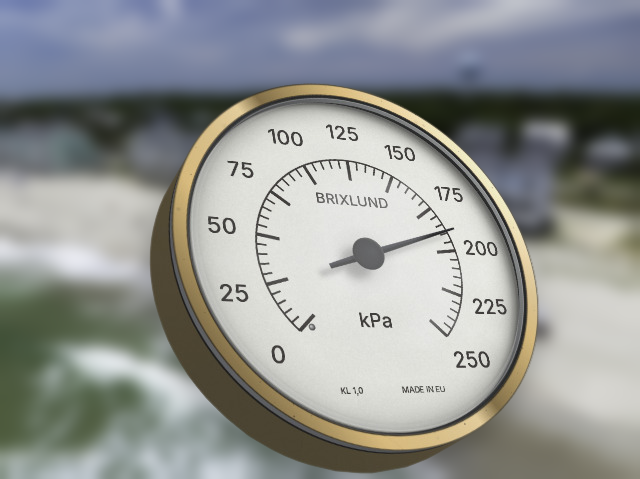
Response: {"value": 190, "unit": "kPa"}
